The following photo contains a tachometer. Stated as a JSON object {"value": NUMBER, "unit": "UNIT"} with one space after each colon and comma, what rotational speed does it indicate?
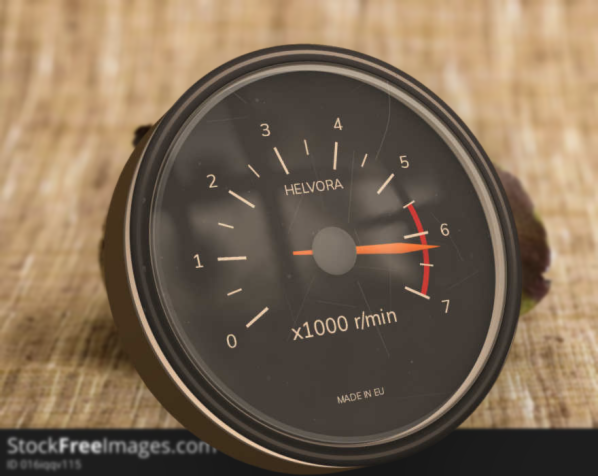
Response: {"value": 6250, "unit": "rpm"}
